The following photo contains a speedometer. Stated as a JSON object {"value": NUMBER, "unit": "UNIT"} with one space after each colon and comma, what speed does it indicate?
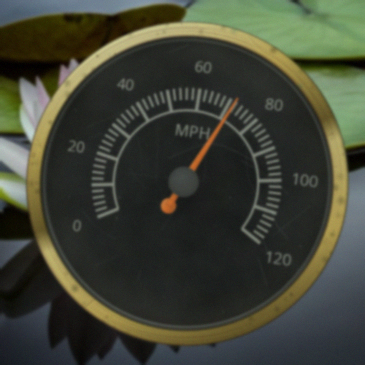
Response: {"value": 72, "unit": "mph"}
